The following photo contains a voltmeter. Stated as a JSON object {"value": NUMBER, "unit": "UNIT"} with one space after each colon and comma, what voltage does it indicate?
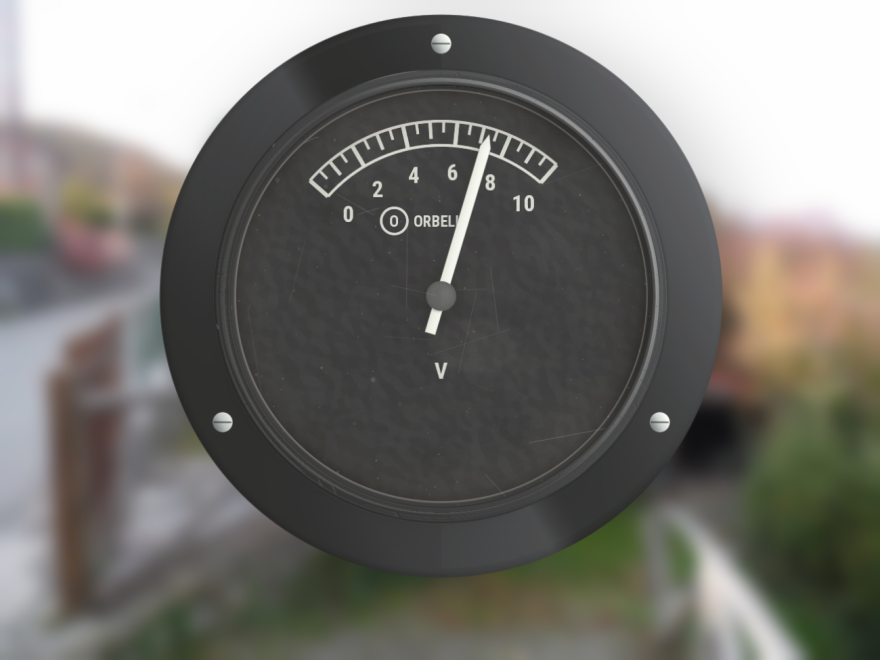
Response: {"value": 7.25, "unit": "V"}
